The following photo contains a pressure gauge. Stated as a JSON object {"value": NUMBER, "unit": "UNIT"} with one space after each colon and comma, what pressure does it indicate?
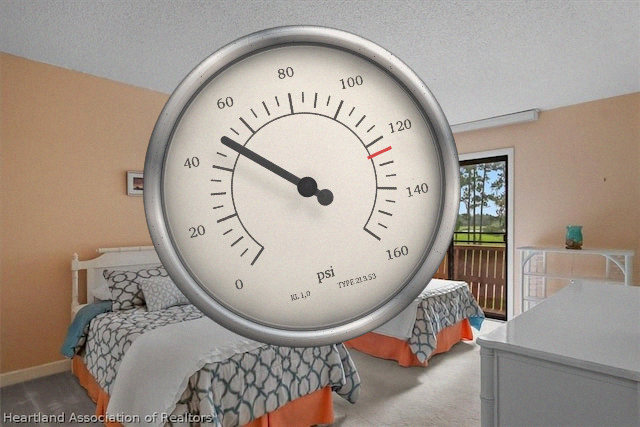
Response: {"value": 50, "unit": "psi"}
